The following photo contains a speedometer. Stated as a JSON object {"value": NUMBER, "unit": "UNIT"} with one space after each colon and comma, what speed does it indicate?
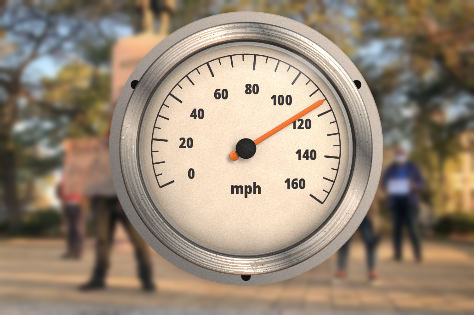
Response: {"value": 115, "unit": "mph"}
